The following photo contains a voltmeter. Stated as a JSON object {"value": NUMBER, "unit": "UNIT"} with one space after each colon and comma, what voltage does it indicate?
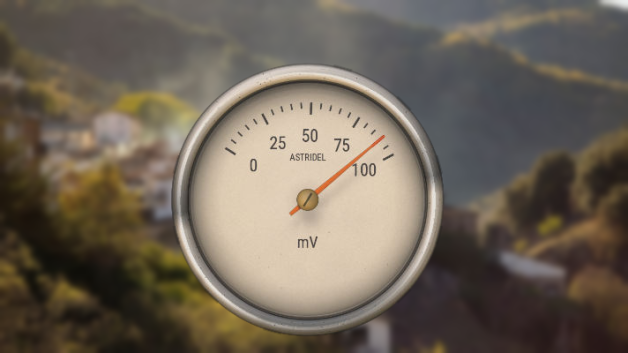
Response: {"value": 90, "unit": "mV"}
